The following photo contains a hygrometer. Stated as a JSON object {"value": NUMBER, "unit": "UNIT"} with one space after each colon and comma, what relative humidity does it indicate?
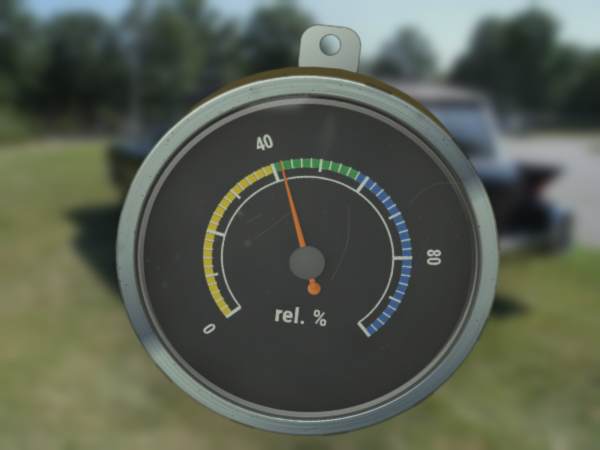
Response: {"value": 42, "unit": "%"}
